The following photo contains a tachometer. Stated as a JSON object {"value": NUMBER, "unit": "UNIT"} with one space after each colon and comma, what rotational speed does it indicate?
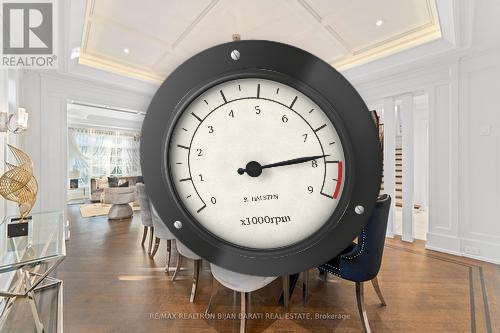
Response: {"value": 7750, "unit": "rpm"}
